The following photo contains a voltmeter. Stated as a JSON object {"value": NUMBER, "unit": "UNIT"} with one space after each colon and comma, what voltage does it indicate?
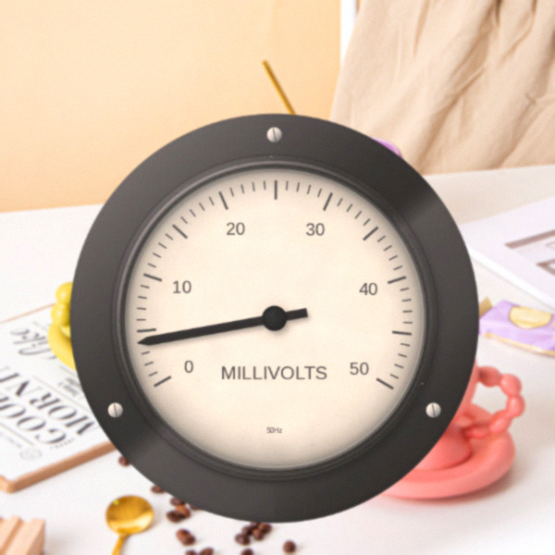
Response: {"value": 4, "unit": "mV"}
